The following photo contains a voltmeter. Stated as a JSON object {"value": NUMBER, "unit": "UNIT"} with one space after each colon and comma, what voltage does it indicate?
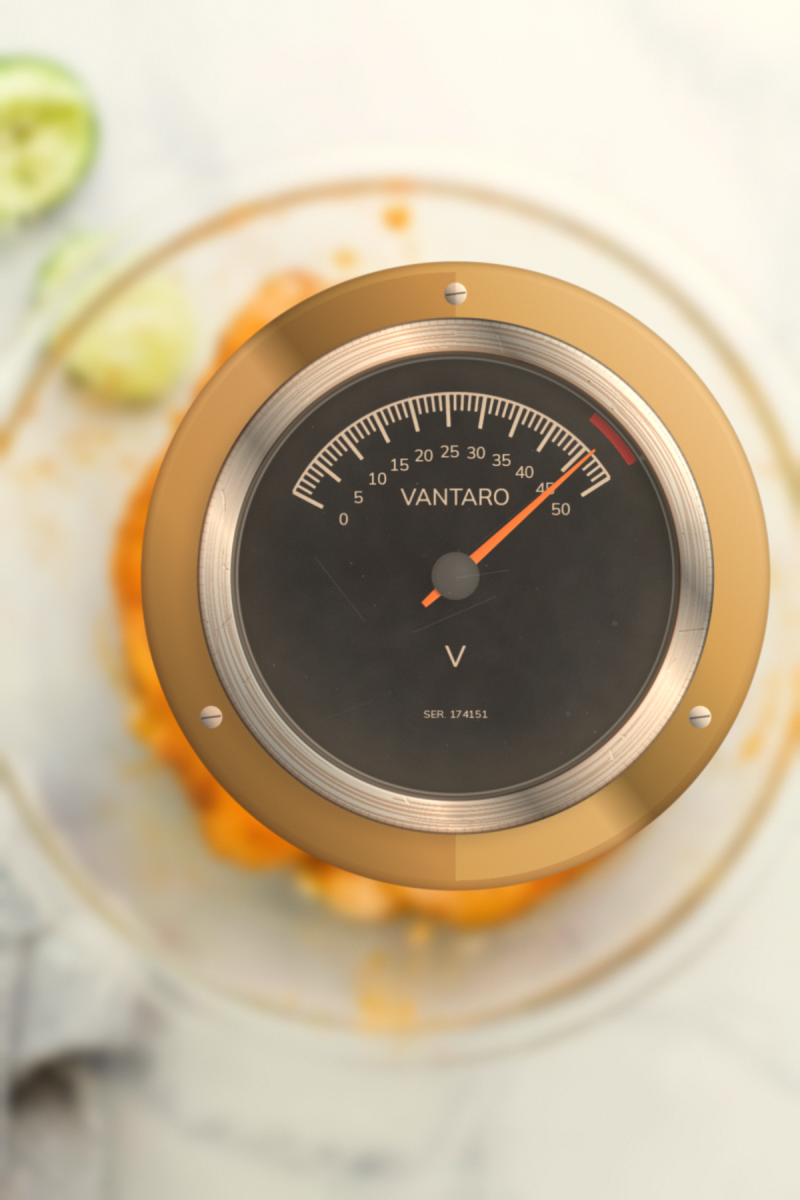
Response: {"value": 46, "unit": "V"}
